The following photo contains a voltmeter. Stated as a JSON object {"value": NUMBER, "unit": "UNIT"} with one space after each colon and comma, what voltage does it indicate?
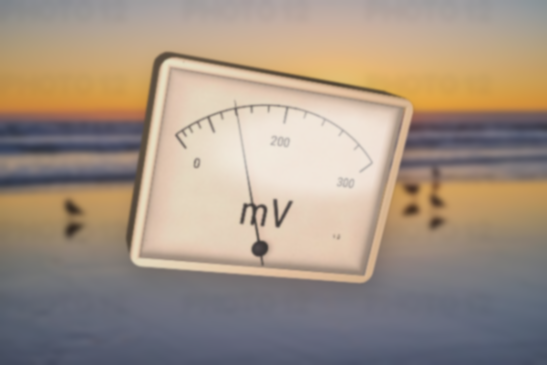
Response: {"value": 140, "unit": "mV"}
